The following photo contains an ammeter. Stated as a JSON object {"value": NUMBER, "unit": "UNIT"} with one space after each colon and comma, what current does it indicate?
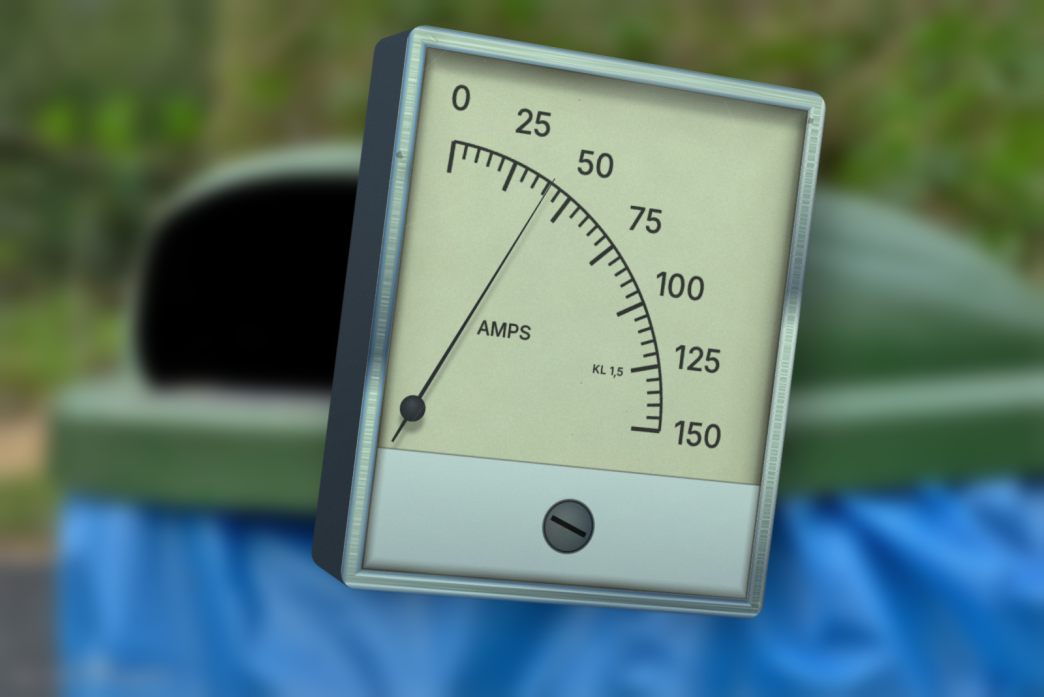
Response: {"value": 40, "unit": "A"}
